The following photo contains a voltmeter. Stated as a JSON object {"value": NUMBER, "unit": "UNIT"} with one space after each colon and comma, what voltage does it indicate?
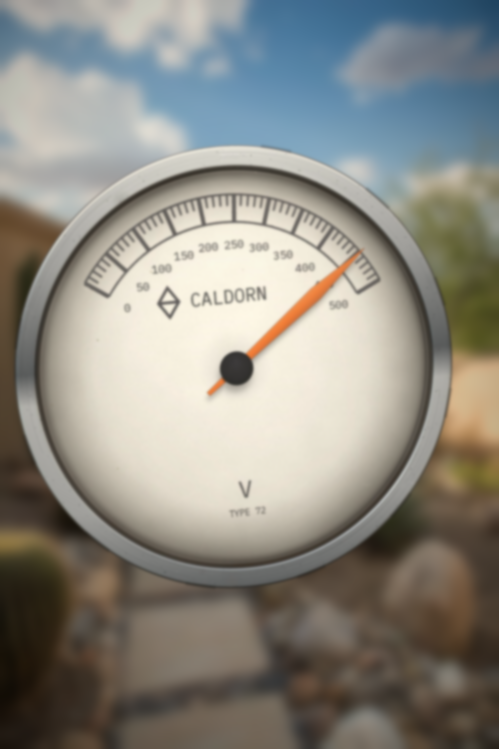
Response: {"value": 450, "unit": "V"}
